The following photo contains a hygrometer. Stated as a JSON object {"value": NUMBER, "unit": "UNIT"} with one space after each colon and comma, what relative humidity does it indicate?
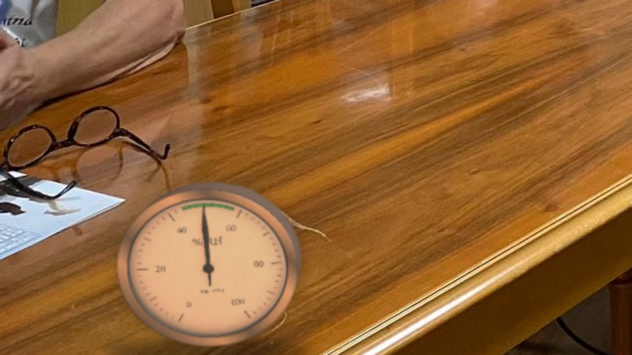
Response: {"value": 50, "unit": "%"}
